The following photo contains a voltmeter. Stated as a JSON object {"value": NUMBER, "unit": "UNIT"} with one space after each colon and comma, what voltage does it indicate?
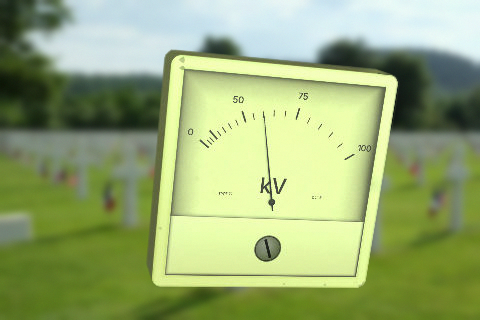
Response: {"value": 60, "unit": "kV"}
